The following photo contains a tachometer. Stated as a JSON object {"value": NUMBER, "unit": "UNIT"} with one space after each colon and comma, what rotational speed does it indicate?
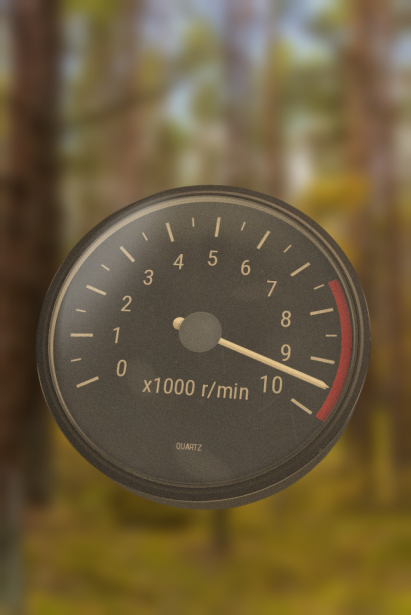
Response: {"value": 9500, "unit": "rpm"}
